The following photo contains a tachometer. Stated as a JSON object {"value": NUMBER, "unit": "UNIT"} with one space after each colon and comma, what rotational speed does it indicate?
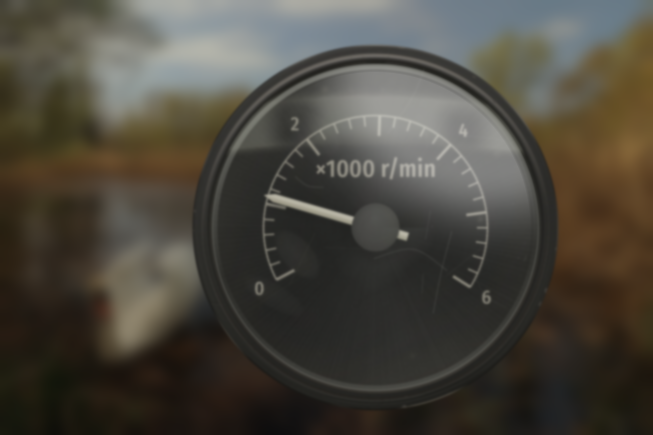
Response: {"value": 1100, "unit": "rpm"}
